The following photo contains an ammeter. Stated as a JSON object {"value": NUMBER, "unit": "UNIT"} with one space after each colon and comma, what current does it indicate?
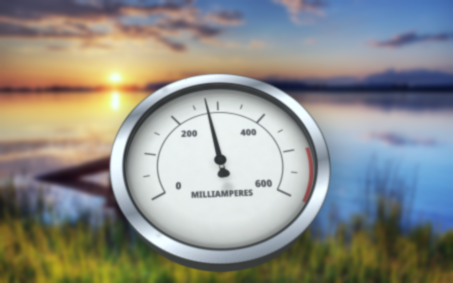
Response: {"value": 275, "unit": "mA"}
